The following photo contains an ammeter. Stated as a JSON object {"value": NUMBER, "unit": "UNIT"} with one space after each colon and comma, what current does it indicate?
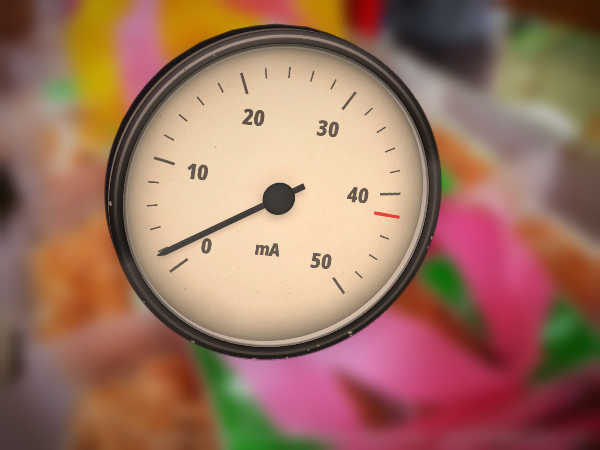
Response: {"value": 2, "unit": "mA"}
